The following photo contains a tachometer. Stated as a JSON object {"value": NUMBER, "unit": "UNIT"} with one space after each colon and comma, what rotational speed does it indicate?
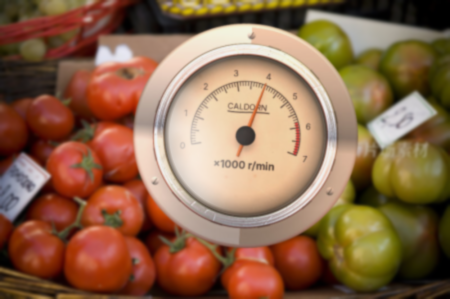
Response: {"value": 4000, "unit": "rpm"}
